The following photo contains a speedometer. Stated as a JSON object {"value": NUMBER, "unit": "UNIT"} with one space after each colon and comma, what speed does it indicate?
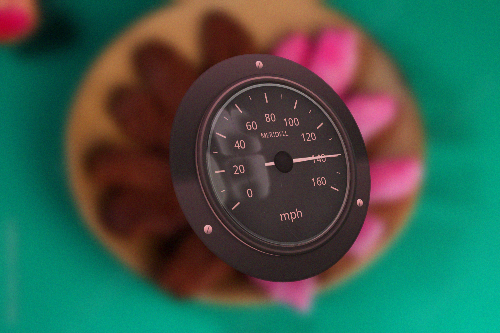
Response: {"value": 140, "unit": "mph"}
